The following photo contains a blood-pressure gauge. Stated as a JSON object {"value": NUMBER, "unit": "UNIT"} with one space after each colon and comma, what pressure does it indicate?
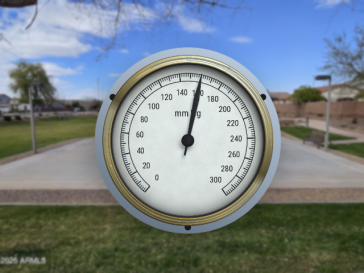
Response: {"value": 160, "unit": "mmHg"}
